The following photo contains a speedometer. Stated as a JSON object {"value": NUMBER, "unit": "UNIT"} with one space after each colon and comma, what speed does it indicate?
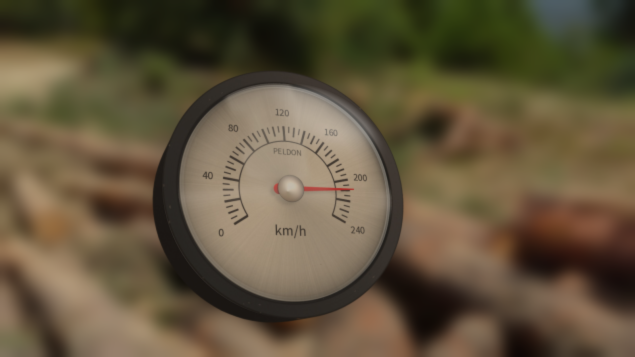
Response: {"value": 210, "unit": "km/h"}
